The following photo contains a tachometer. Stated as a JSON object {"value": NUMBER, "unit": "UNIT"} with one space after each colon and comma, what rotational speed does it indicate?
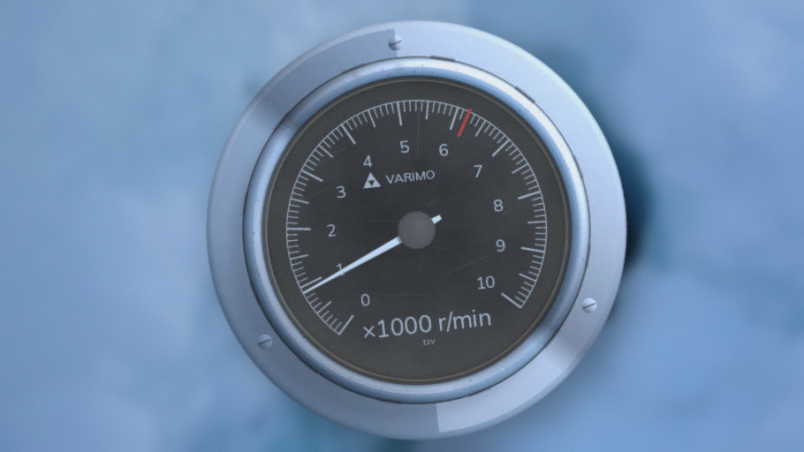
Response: {"value": 900, "unit": "rpm"}
